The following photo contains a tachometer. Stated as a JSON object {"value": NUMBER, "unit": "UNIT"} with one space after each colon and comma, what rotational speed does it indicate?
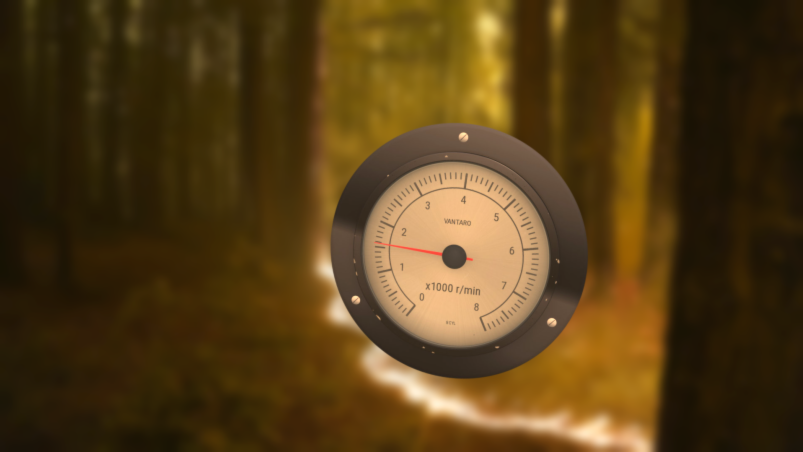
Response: {"value": 1600, "unit": "rpm"}
